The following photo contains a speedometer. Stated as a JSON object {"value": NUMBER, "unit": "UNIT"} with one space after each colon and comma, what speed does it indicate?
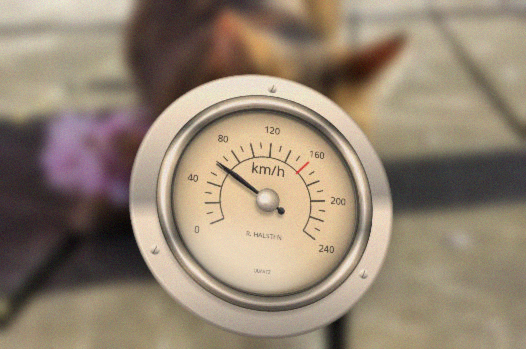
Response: {"value": 60, "unit": "km/h"}
